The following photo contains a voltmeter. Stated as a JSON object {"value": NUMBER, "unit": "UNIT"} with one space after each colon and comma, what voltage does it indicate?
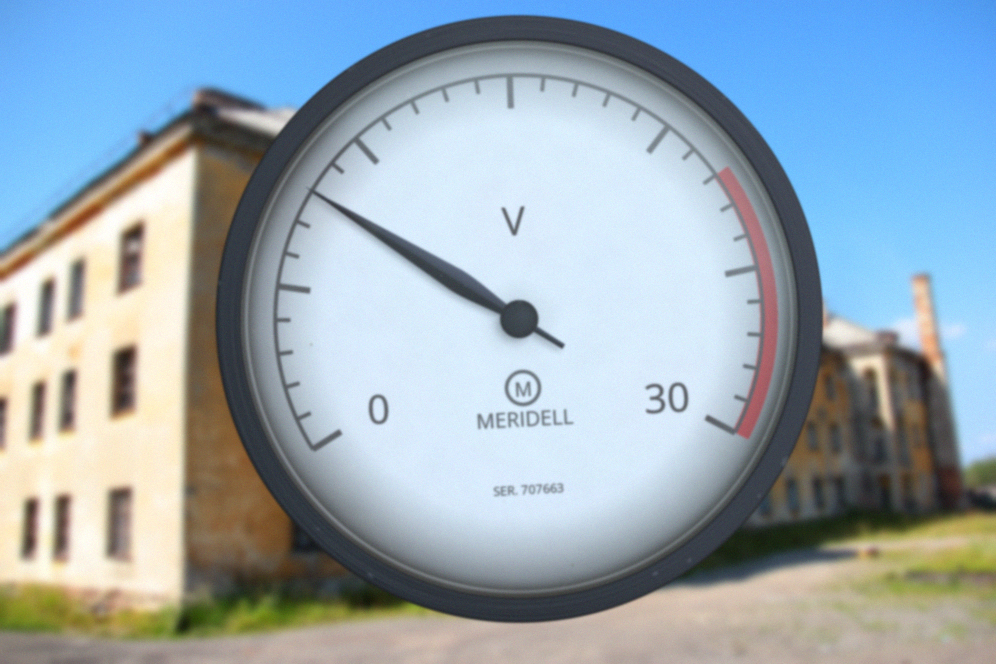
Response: {"value": 8, "unit": "V"}
